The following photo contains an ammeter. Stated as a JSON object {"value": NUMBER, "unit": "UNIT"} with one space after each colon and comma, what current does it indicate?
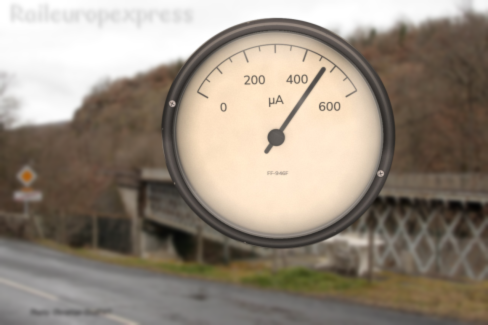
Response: {"value": 475, "unit": "µA"}
